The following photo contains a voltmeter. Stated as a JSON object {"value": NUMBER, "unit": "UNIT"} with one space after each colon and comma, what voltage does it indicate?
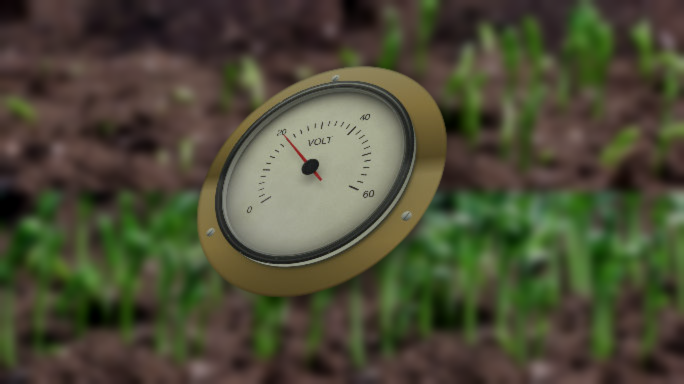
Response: {"value": 20, "unit": "V"}
